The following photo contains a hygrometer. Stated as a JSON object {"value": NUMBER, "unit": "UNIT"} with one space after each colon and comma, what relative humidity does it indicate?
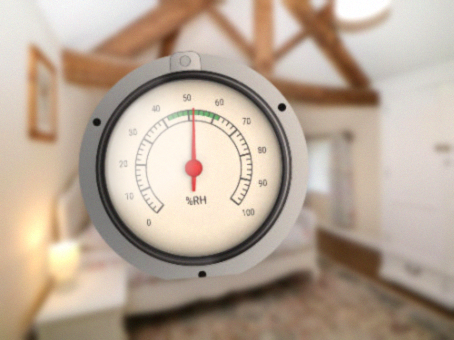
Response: {"value": 52, "unit": "%"}
